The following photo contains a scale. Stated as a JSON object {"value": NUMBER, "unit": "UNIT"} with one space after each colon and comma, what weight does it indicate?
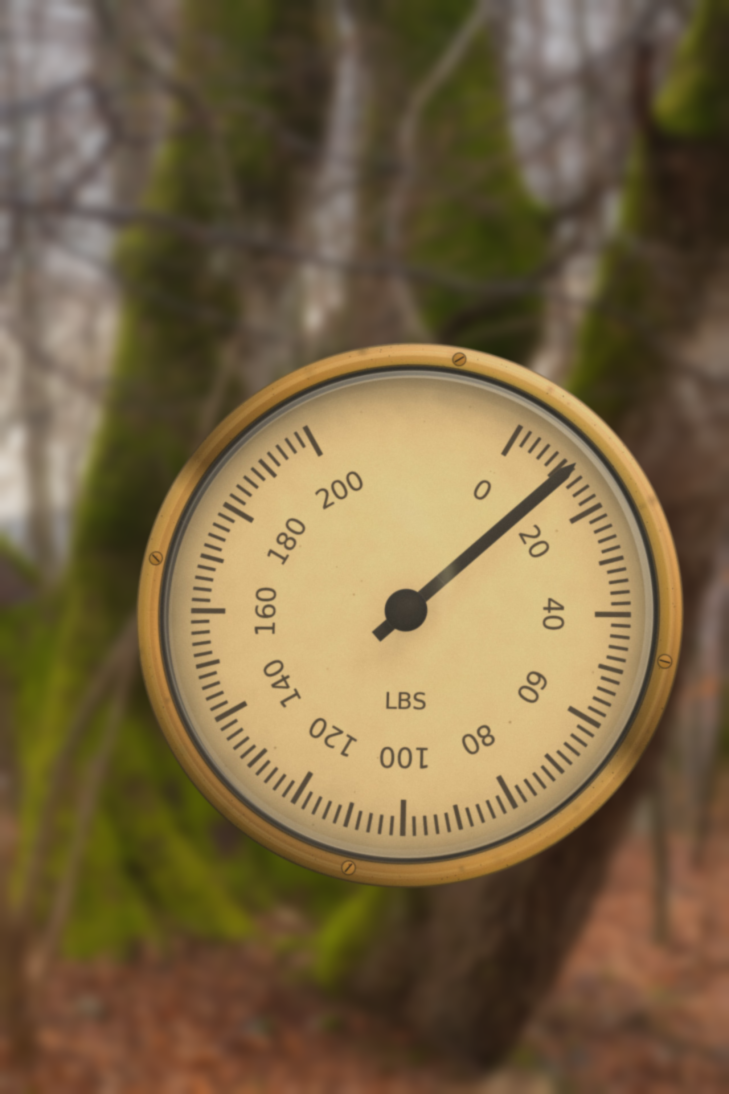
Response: {"value": 12, "unit": "lb"}
